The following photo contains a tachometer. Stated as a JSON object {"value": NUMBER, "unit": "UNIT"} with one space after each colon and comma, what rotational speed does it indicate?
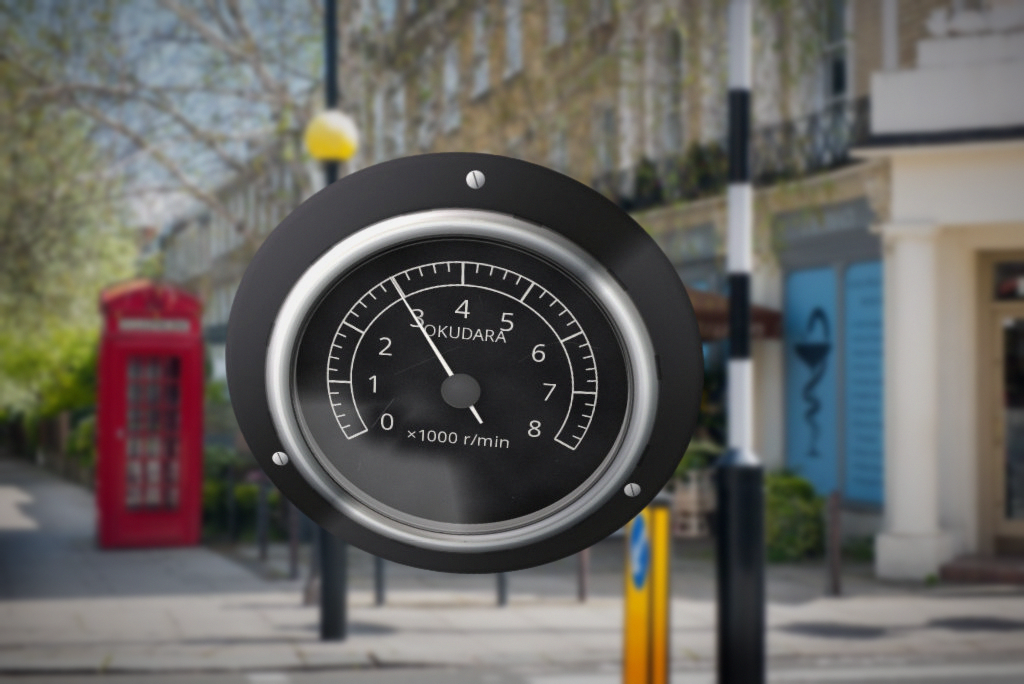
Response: {"value": 3000, "unit": "rpm"}
